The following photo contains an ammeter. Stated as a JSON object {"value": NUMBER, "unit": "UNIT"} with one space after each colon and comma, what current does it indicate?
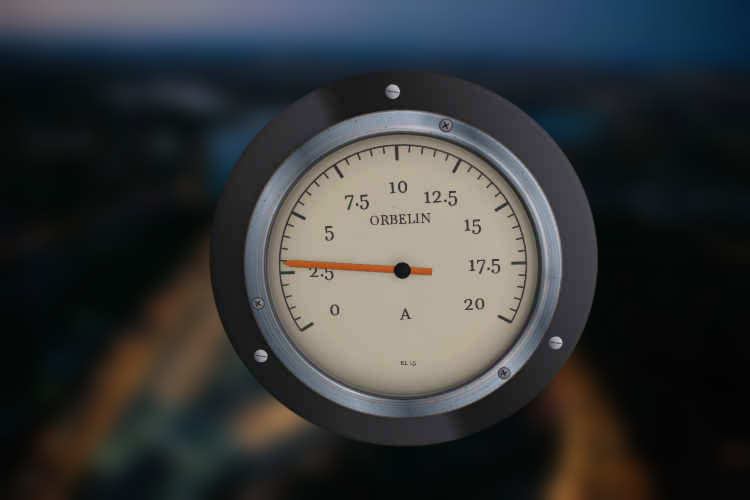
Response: {"value": 3, "unit": "A"}
